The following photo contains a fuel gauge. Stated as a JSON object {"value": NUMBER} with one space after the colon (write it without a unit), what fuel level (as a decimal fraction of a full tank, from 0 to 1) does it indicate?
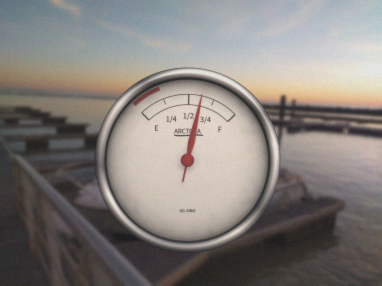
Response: {"value": 0.625}
